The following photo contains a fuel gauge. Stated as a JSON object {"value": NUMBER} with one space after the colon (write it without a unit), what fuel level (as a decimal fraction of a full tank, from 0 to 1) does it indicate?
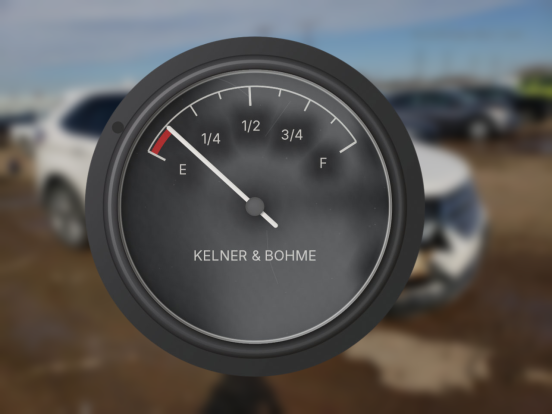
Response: {"value": 0.125}
